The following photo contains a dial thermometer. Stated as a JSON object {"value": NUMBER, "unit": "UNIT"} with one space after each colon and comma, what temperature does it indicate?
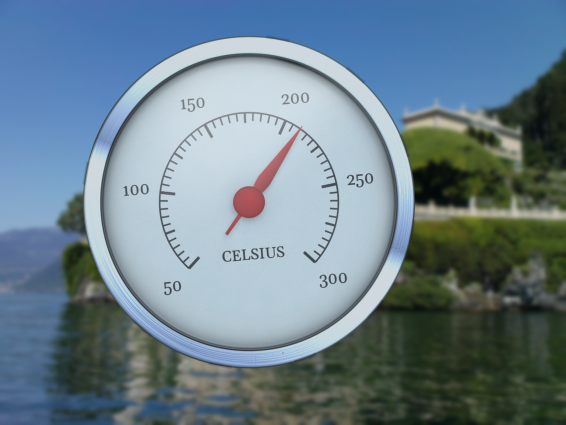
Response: {"value": 210, "unit": "°C"}
